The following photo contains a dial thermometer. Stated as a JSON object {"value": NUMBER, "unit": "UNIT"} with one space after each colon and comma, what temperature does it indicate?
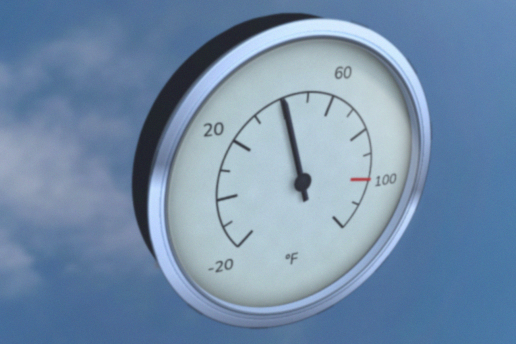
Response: {"value": 40, "unit": "°F"}
